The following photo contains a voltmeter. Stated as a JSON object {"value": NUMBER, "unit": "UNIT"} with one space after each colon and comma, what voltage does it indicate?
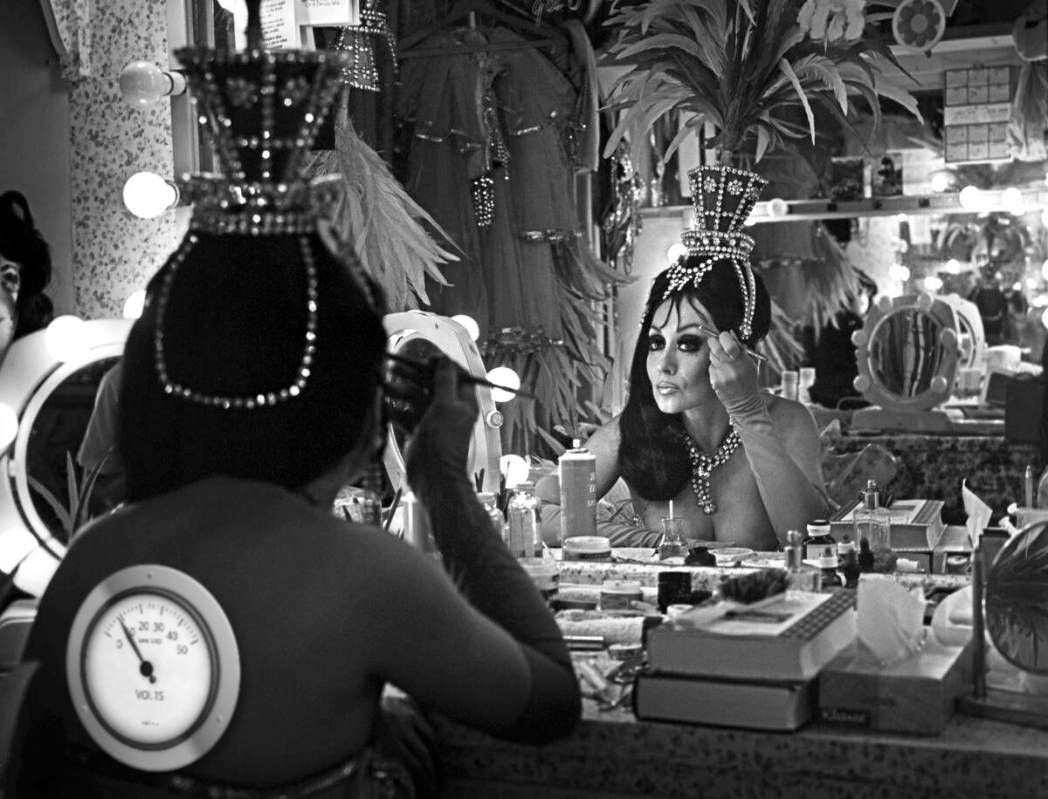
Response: {"value": 10, "unit": "V"}
